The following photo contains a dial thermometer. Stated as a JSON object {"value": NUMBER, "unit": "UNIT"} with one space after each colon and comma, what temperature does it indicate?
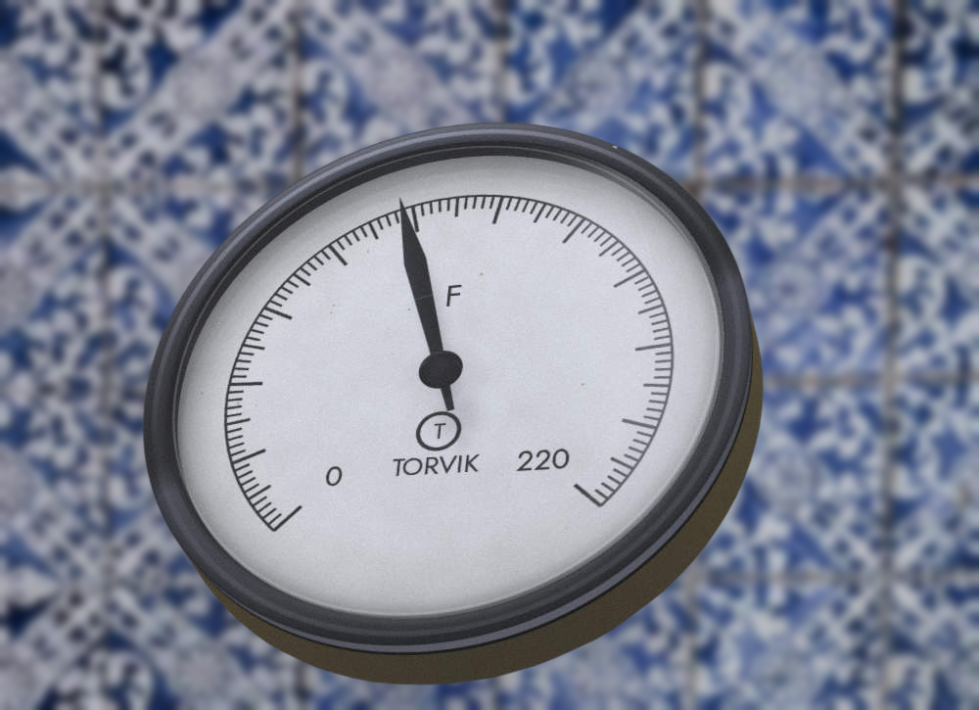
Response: {"value": 98, "unit": "°F"}
